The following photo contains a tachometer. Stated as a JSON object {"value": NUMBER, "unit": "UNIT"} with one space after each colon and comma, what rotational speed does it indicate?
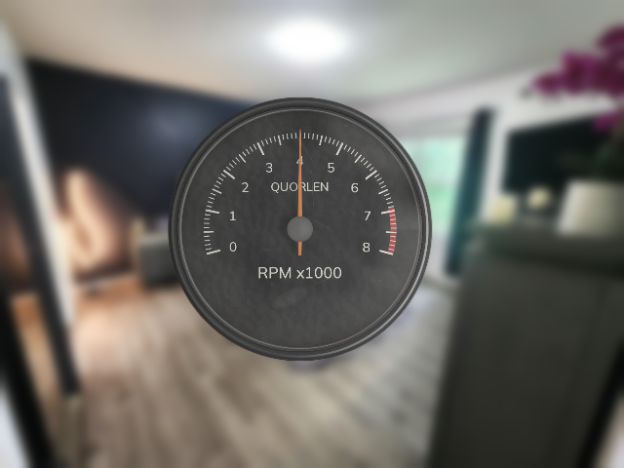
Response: {"value": 4000, "unit": "rpm"}
